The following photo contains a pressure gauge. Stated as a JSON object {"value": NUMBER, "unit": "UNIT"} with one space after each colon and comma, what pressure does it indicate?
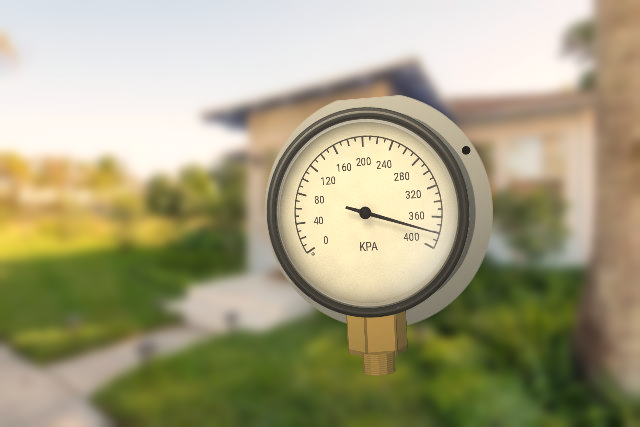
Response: {"value": 380, "unit": "kPa"}
